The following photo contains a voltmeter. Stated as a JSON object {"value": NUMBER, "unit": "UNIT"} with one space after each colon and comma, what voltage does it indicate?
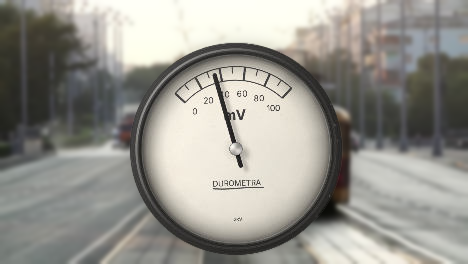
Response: {"value": 35, "unit": "mV"}
